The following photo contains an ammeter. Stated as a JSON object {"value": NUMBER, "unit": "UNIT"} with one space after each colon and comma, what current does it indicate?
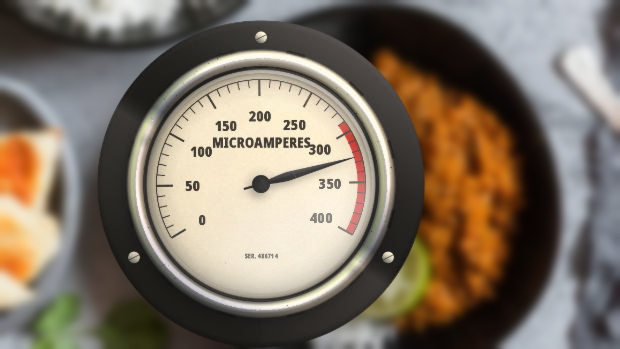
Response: {"value": 325, "unit": "µA"}
